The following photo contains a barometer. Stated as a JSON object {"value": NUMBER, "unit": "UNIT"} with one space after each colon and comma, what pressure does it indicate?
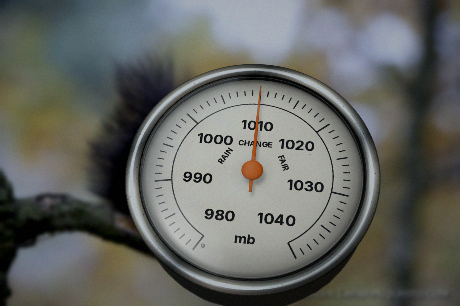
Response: {"value": 1010, "unit": "mbar"}
